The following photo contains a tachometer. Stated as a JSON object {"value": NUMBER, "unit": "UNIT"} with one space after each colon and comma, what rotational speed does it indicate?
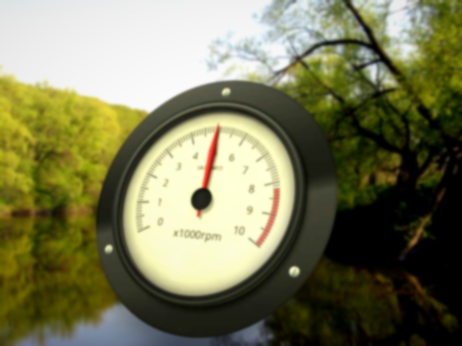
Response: {"value": 5000, "unit": "rpm"}
